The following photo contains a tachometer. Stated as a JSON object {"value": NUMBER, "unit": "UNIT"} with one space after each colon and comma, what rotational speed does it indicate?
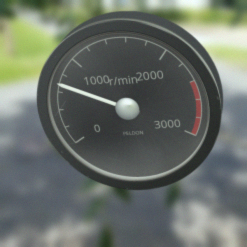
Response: {"value": 700, "unit": "rpm"}
